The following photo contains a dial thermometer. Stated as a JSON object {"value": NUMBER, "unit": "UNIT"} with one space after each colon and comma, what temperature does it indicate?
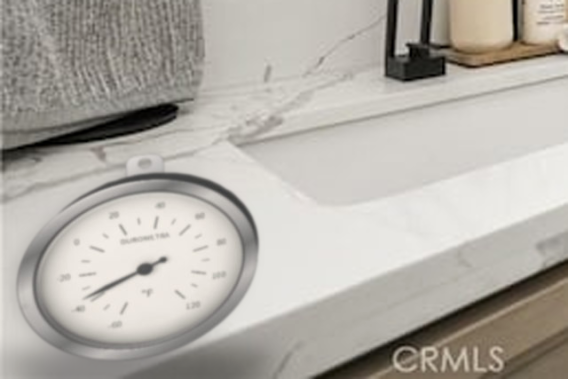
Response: {"value": -35, "unit": "°F"}
